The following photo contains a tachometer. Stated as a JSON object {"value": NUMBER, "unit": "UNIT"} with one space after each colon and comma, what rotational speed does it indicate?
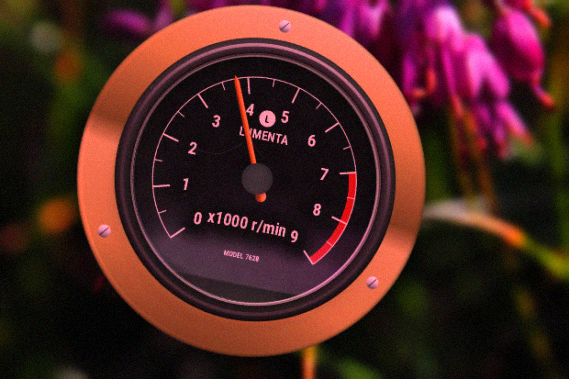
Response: {"value": 3750, "unit": "rpm"}
